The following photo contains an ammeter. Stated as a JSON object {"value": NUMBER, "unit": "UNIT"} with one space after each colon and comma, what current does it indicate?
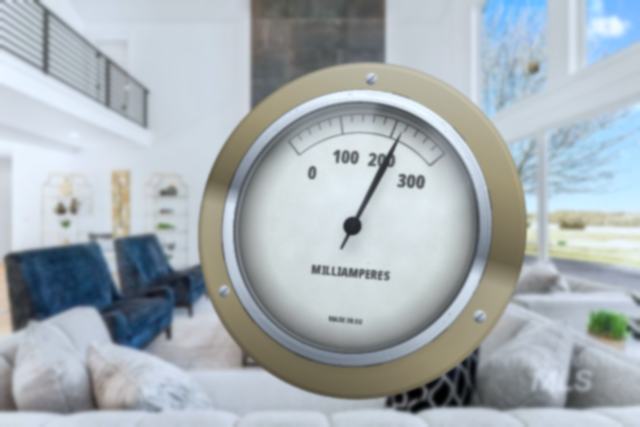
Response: {"value": 220, "unit": "mA"}
